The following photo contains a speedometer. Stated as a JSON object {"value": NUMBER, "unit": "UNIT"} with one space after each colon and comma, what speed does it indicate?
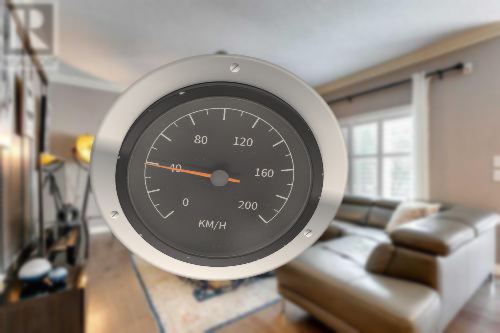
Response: {"value": 40, "unit": "km/h"}
